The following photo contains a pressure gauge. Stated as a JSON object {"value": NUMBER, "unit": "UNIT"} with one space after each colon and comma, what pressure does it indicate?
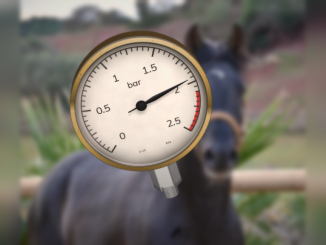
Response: {"value": 1.95, "unit": "bar"}
